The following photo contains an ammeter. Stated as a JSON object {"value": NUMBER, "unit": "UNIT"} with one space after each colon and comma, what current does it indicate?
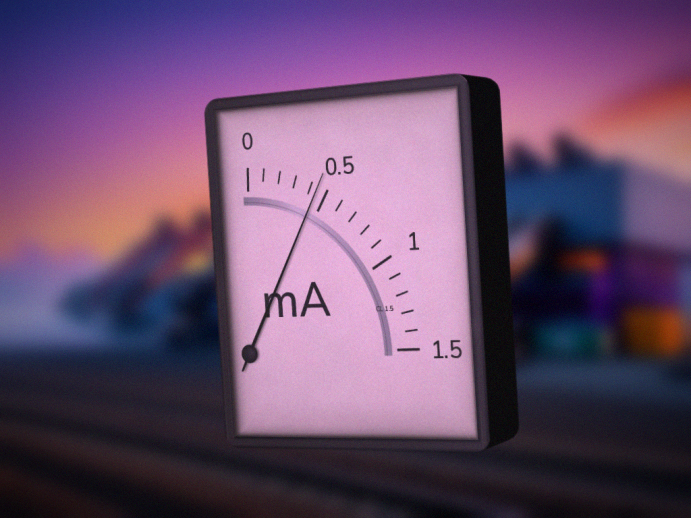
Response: {"value": 0.45, "unit": "mA"}
